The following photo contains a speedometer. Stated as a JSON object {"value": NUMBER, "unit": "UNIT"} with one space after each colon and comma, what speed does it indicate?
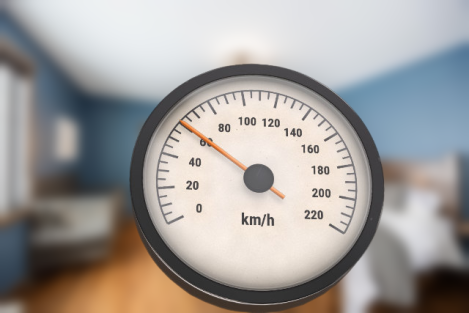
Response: {"value": 60, "unit": "km/h"}
